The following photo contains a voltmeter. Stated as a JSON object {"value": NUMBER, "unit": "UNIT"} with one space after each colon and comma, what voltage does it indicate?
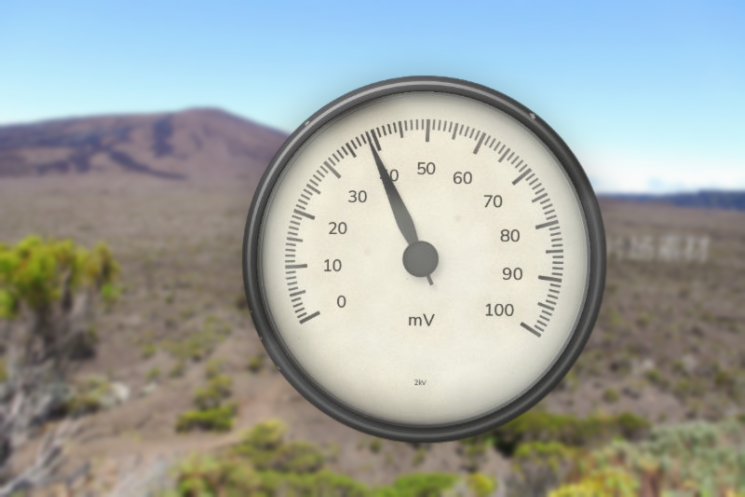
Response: {"value": 39, "unit": "mV"}
